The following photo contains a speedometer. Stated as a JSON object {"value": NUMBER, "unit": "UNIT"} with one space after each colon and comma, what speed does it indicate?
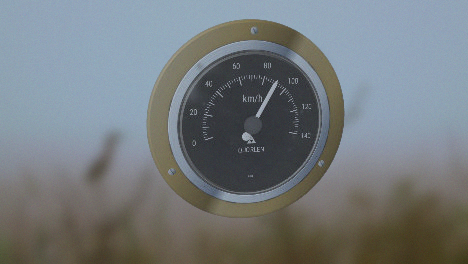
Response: {"value": 90, "unit": "km/h"}
